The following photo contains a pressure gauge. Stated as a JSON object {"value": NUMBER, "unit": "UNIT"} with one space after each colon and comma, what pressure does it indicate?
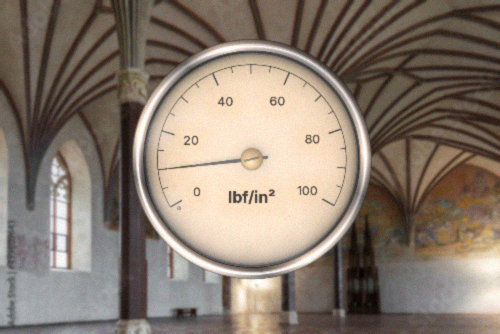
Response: {"value": 10, "unit": "psi"}
